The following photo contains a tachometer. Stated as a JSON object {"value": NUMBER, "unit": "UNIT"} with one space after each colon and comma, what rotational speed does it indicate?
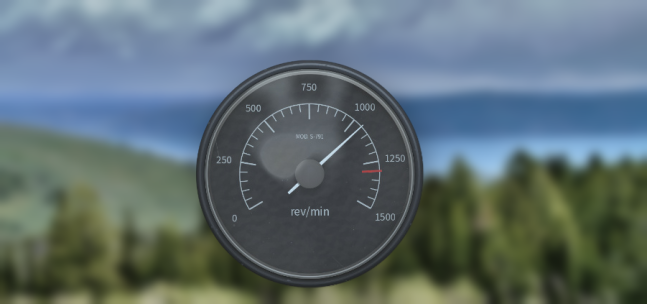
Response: {"value": 1050, "unit": "rpm"}
